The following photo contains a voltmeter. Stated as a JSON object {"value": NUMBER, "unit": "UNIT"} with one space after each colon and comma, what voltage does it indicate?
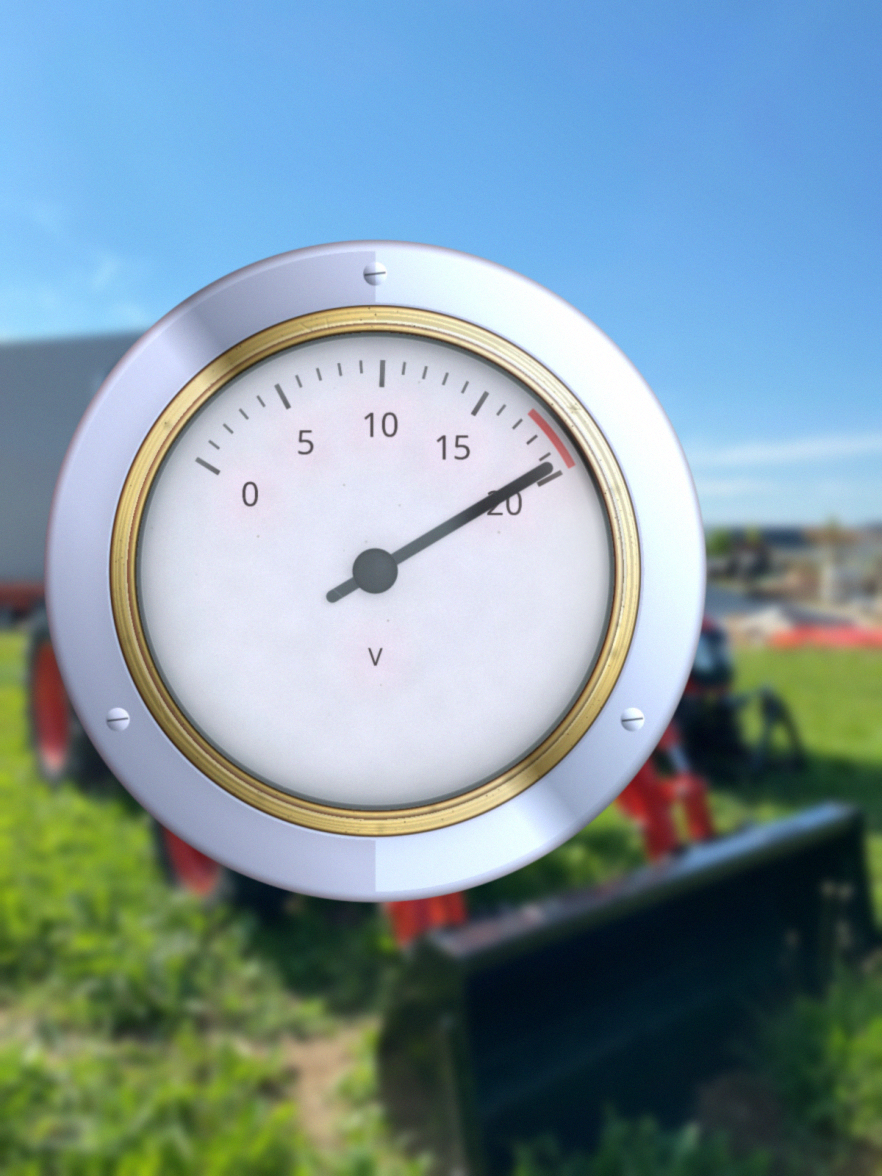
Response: {"value": 19.5, "unit": "V"}
